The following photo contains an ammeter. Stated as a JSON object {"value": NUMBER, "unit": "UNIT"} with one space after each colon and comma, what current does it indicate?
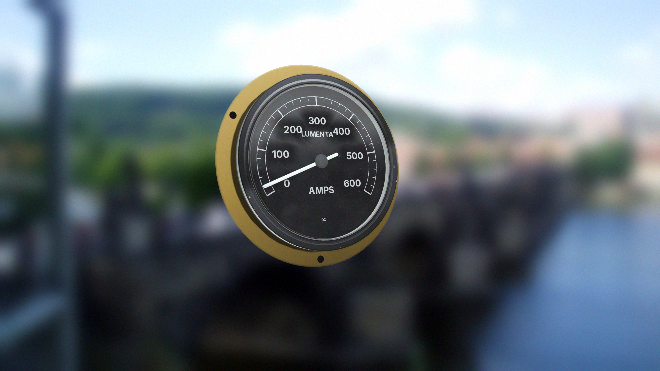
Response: {"value": 20, "unit": "A"}
